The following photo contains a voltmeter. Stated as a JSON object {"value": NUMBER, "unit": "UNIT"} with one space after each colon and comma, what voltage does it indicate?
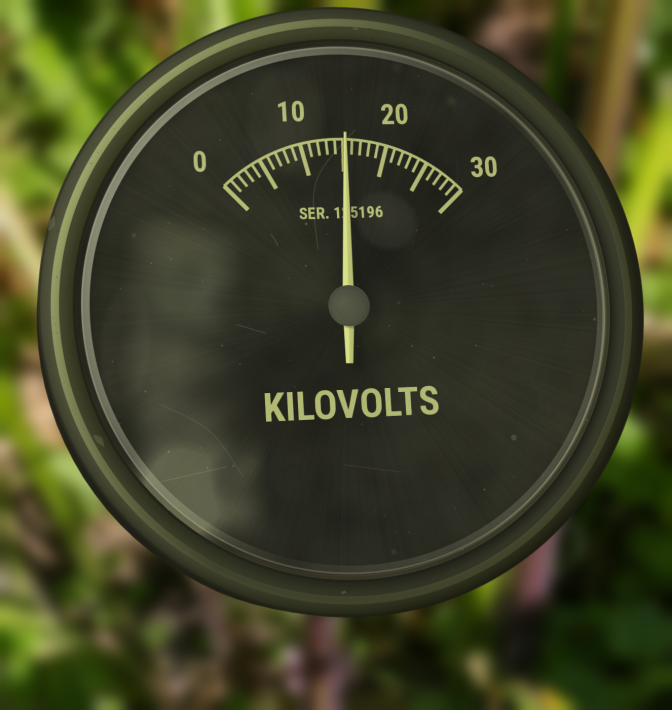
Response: {"value": 15, "unit": "kV"}
